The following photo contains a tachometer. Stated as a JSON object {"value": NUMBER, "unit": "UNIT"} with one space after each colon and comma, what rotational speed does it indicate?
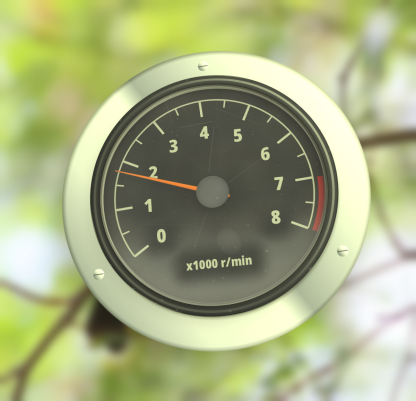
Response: {"value": 1750, "unit": "rpm"}
